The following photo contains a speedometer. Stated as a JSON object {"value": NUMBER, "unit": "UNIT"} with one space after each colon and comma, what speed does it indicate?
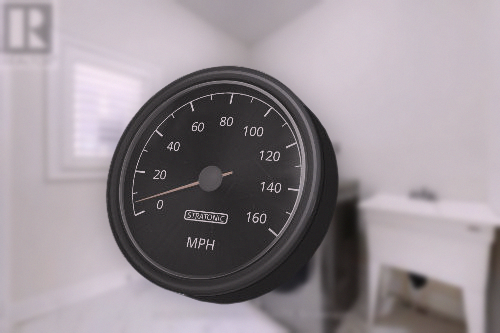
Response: {"value": 5, "unit": "mph"}
